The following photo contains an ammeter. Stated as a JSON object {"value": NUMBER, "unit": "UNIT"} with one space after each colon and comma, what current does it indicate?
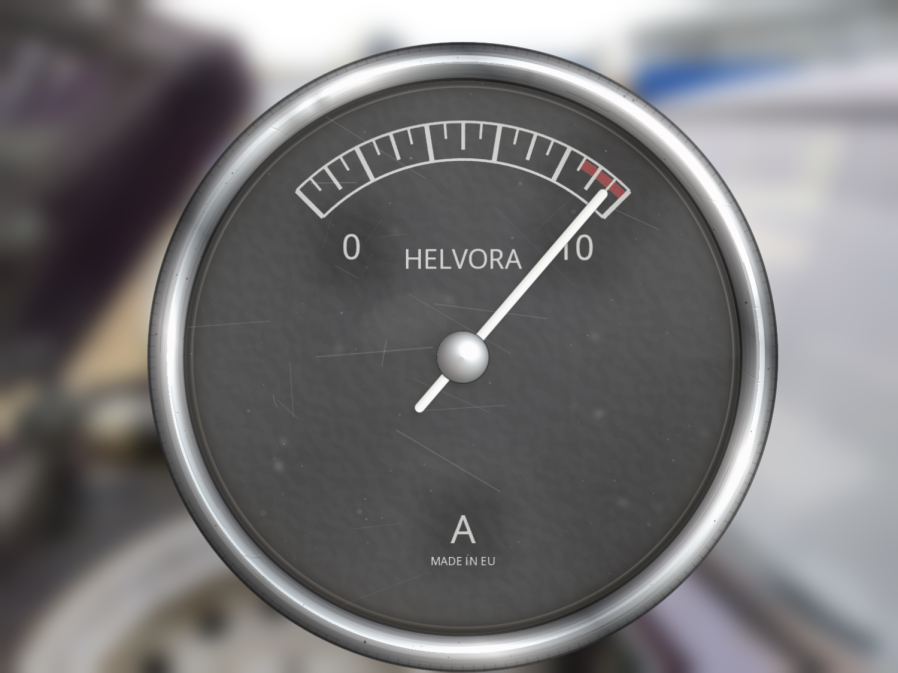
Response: {"value": 9.5, "unit": "A"}
